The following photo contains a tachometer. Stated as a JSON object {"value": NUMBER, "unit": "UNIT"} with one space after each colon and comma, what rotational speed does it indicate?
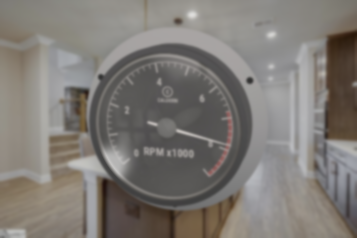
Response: {"value": 7800, "unit": "rpm"}
